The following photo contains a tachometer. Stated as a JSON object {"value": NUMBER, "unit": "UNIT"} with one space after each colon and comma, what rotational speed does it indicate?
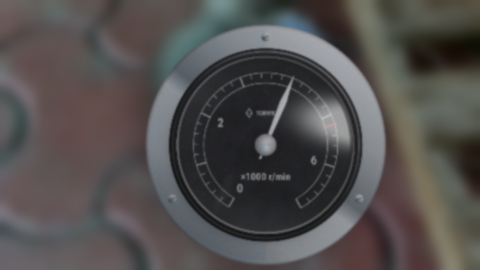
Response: {"value": 4000, "unit": "rpm"}
